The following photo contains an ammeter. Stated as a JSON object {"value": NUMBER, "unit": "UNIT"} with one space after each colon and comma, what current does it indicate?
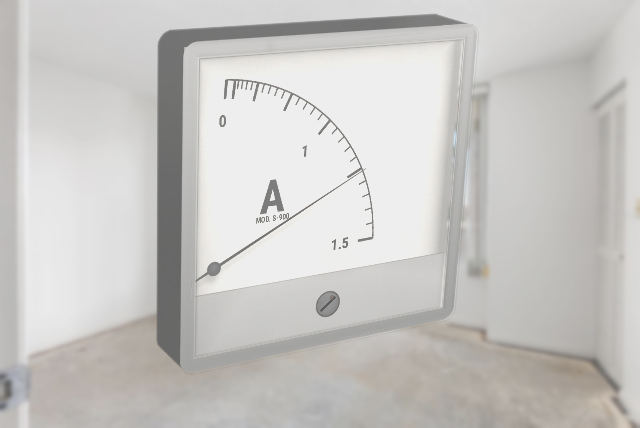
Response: {"value": 1.25, "unit": "A"}
